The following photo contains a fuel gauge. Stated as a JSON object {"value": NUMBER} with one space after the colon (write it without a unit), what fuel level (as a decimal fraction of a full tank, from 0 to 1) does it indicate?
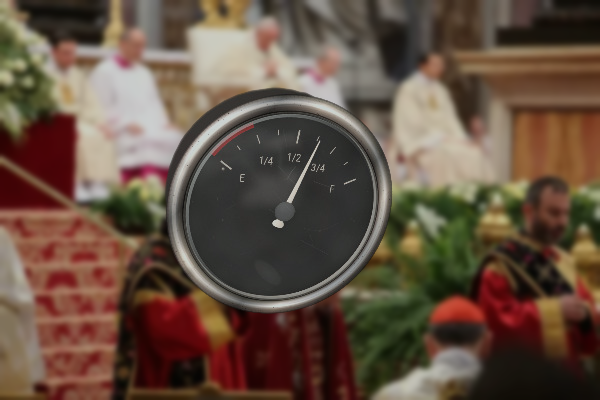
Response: {"value": 0.625}
